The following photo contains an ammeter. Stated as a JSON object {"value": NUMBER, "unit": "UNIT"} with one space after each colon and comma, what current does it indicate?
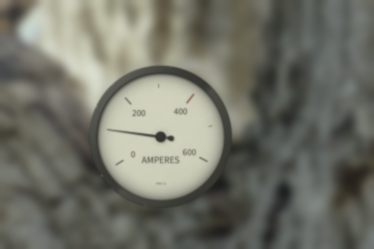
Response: {"value": 100, "unit": "A"}
